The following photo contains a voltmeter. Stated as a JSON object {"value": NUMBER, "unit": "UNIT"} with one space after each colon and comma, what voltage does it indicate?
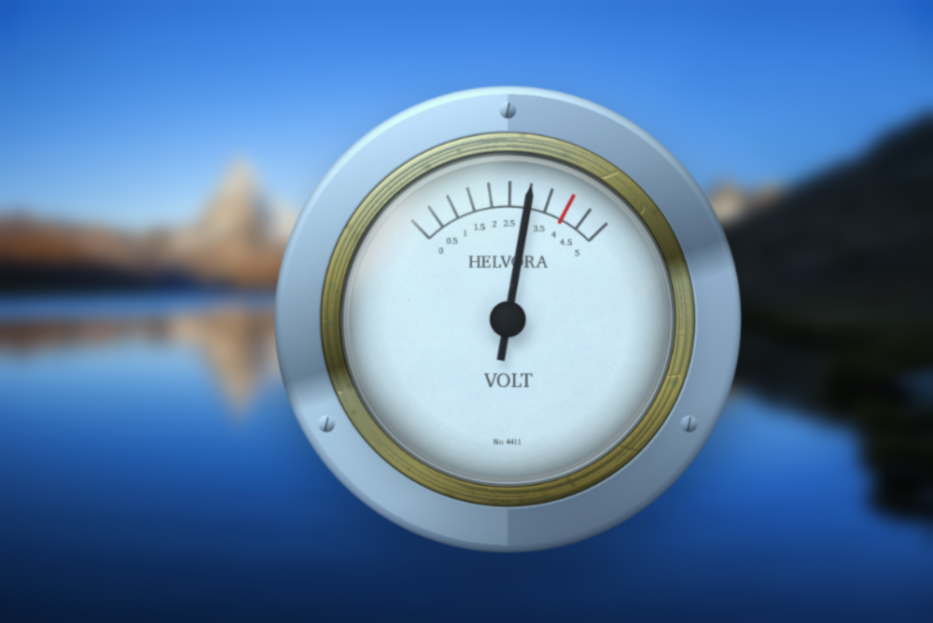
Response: {"value": 3, "unit": "V"}
